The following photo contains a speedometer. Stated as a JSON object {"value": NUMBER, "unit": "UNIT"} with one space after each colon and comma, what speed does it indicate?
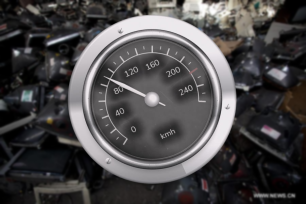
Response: {"value": 90, "unit": "km/h"}
